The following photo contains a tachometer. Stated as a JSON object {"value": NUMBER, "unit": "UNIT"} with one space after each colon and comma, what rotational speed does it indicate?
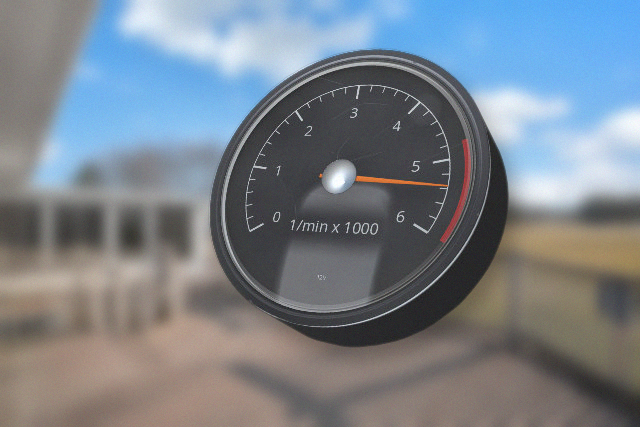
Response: {"value": 5400, "unit": "rpm"}
